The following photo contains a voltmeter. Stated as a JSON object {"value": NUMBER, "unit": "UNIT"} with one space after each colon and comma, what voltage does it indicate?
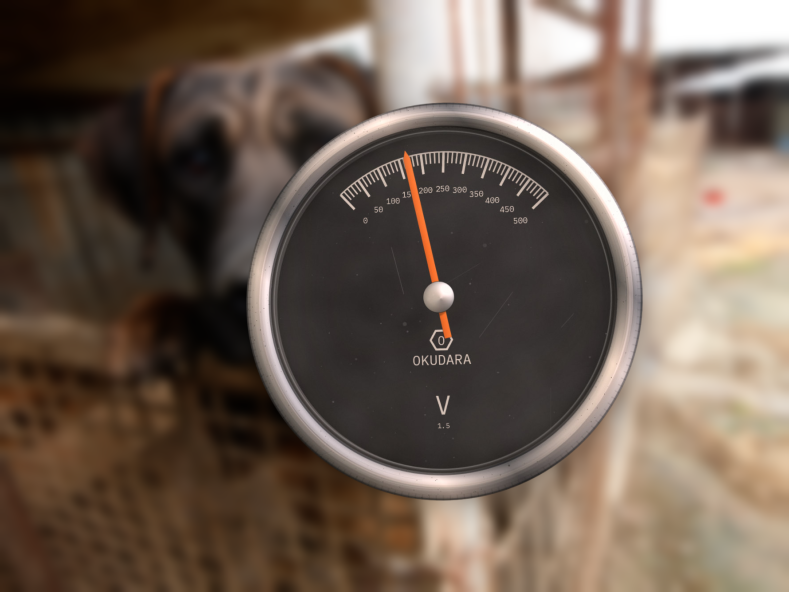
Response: {"value": 170, "unit": "V"}
